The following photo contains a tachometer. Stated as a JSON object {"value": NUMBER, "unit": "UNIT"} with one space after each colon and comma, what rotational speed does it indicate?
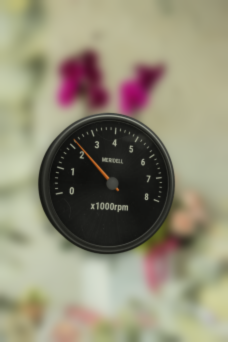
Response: {"value": 2200, "unit": "rpm"}
